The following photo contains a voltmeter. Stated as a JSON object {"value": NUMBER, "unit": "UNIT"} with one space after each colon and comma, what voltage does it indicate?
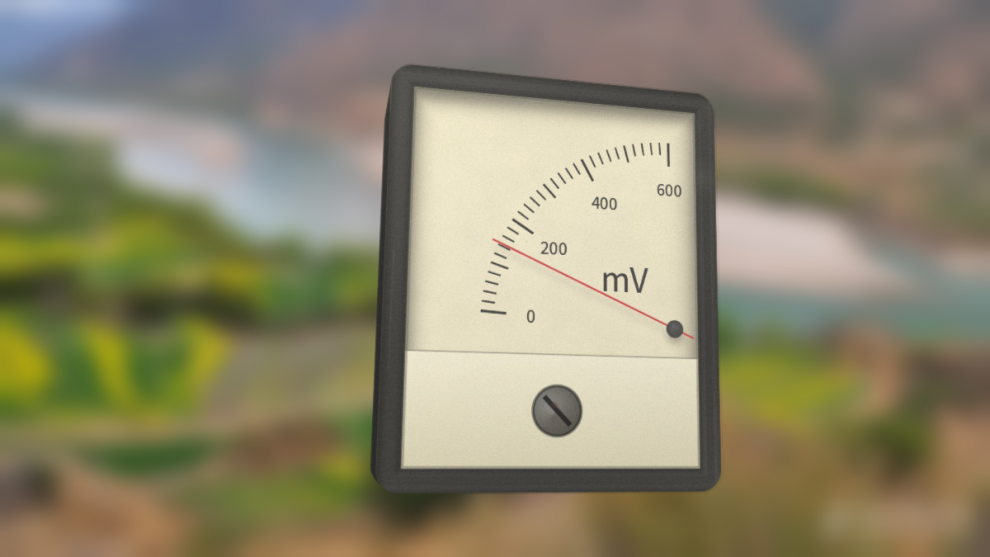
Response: {"value": 140, "unit": "mV"}
